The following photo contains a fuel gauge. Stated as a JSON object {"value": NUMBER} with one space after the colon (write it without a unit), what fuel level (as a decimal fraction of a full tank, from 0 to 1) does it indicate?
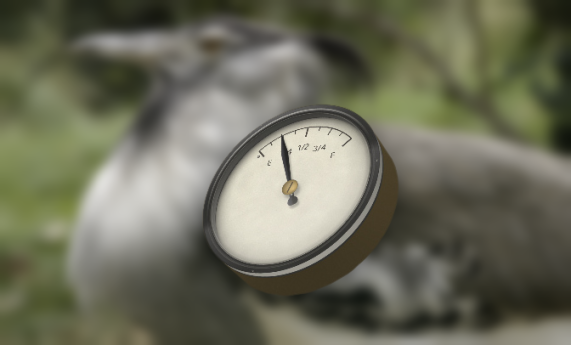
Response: {"value": 0.25}
